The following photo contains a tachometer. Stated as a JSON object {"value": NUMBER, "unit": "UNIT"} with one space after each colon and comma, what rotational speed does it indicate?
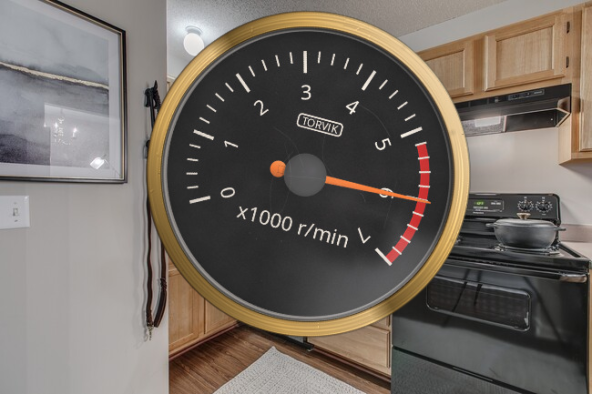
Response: {"value": 6000, "unit": "rpm"}
